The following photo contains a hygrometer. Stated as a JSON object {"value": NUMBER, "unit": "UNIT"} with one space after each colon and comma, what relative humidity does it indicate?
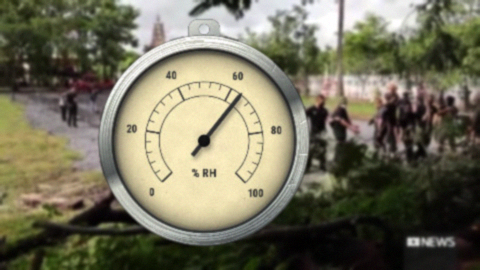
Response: {"value": 64, "unit": "%"}
